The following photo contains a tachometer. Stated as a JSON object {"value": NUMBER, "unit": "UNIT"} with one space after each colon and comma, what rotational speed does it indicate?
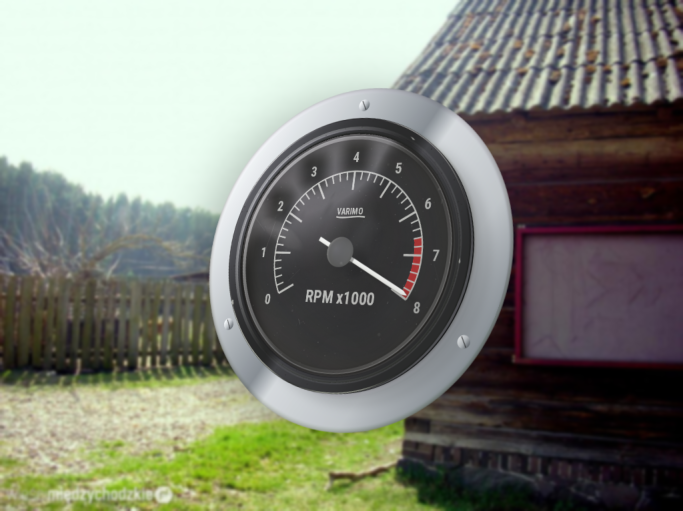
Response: {"value": 7900, "unit": "rpm"}
